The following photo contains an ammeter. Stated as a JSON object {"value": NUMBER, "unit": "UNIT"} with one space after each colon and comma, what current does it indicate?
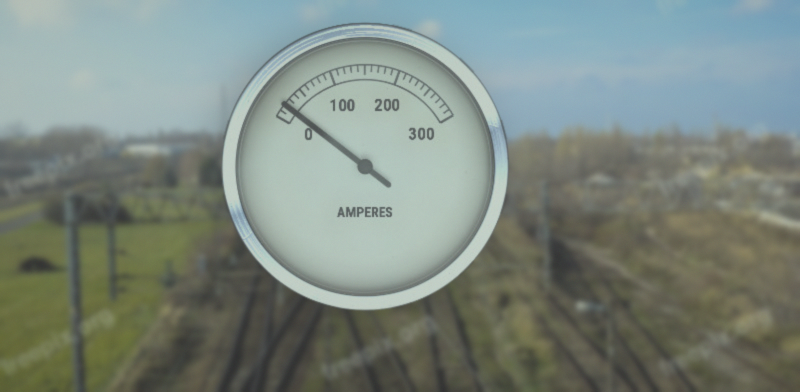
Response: {"value": 20, "unit": "A"}
